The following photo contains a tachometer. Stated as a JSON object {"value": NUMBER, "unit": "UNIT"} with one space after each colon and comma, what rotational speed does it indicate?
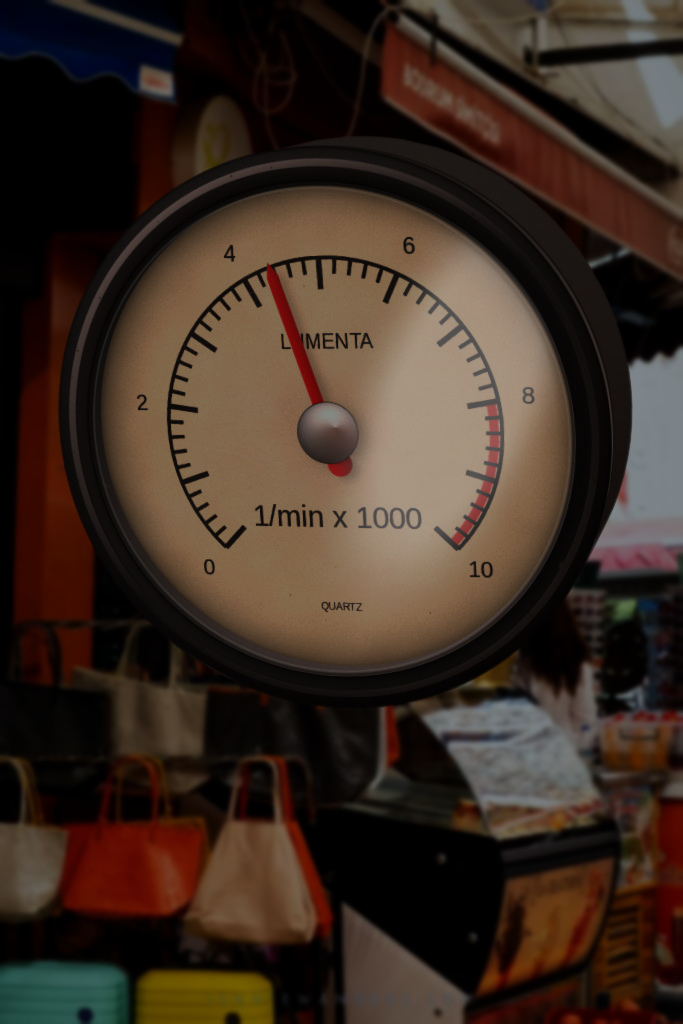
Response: {"value": 4400, "unit": "rpm"}
